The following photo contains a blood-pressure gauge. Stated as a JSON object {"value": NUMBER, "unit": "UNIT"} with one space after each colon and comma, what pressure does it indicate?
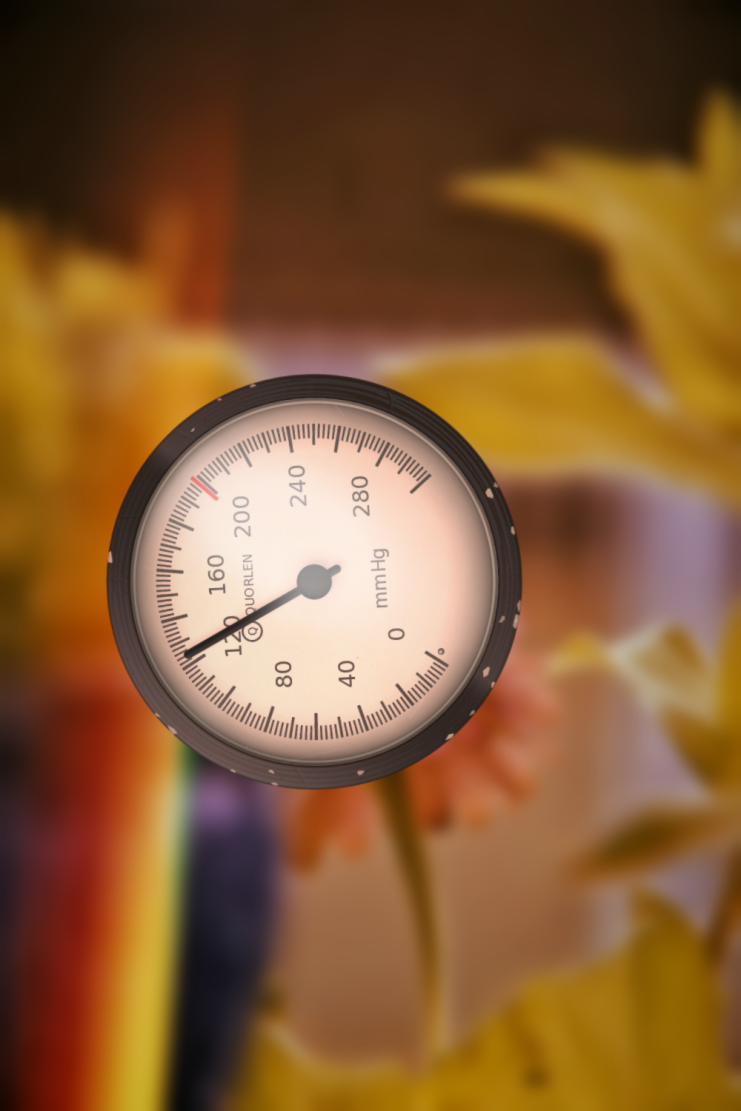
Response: {"value": 124, "unit": "mmHg"}
